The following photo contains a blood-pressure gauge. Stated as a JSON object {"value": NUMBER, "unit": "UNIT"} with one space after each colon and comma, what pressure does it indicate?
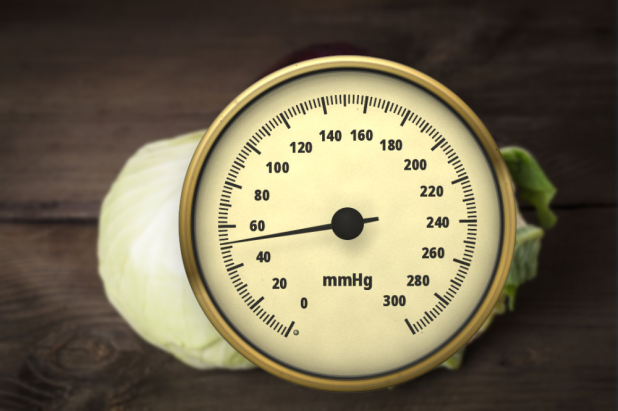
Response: {"value": 52, "unit": "mmHg"}
